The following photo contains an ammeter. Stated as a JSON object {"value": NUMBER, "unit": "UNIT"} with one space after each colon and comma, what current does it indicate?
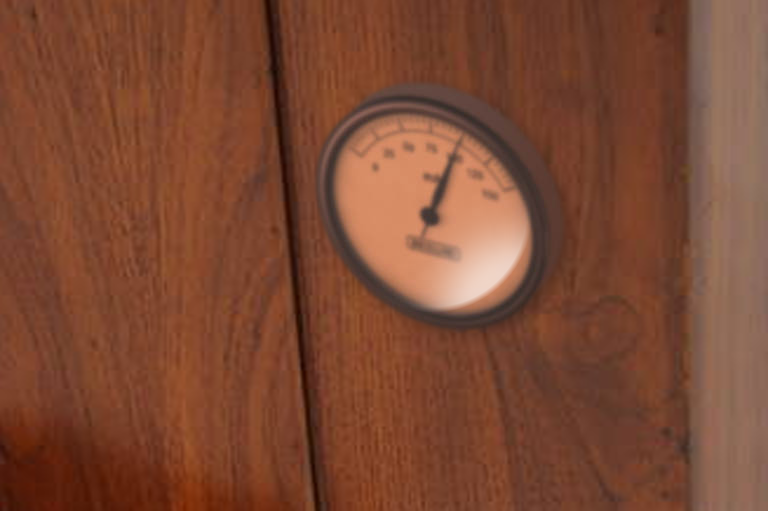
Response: {"value": 100, "unit": "mA"}
